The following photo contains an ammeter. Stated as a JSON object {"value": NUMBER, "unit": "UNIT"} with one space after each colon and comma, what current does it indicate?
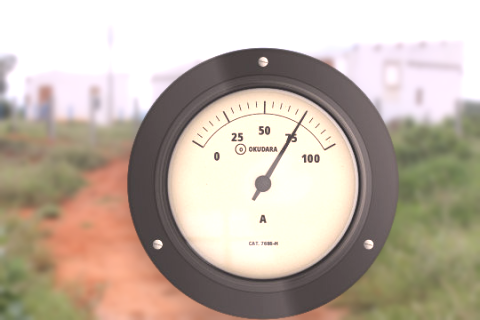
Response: {"value": 75, "unit": "A"}
